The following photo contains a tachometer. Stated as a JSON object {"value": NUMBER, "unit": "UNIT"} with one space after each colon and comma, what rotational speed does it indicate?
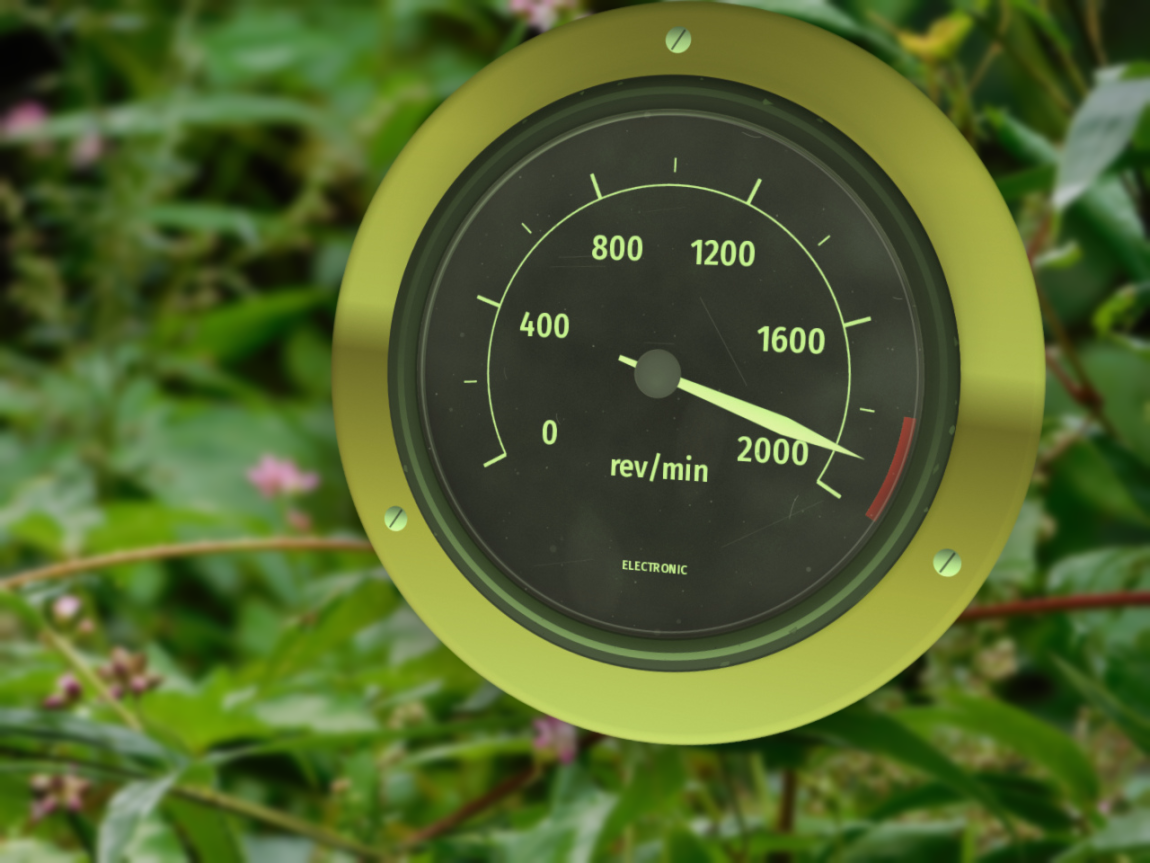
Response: {"value": 1900, "unit": "rpm"}
